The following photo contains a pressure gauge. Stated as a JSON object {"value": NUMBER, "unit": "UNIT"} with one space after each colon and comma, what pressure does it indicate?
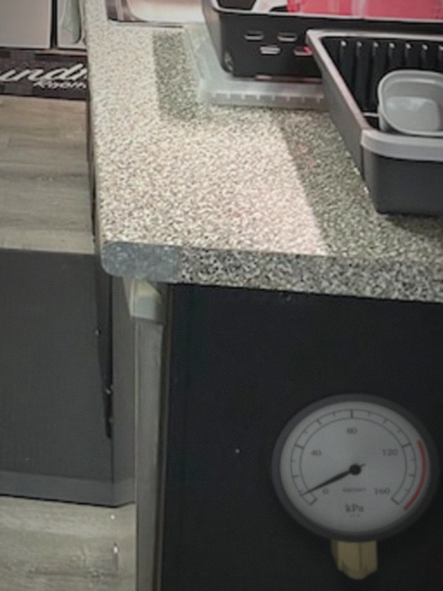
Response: {"value": 10, "unit": "kPa"}
